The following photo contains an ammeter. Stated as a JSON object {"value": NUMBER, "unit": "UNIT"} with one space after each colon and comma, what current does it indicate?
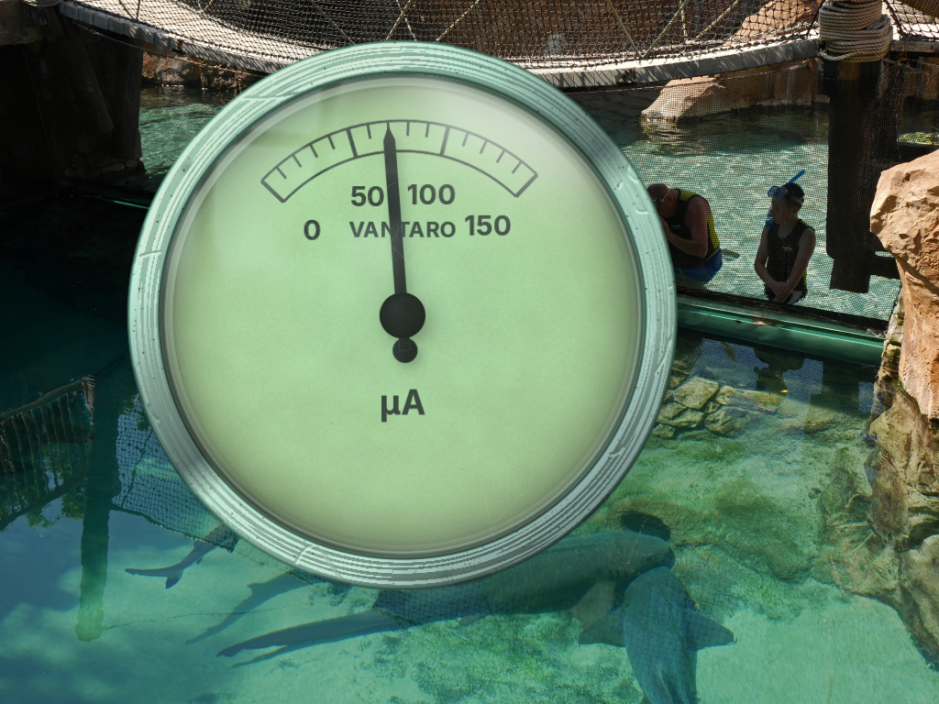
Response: {"value": 70, "unit": "µA"}
